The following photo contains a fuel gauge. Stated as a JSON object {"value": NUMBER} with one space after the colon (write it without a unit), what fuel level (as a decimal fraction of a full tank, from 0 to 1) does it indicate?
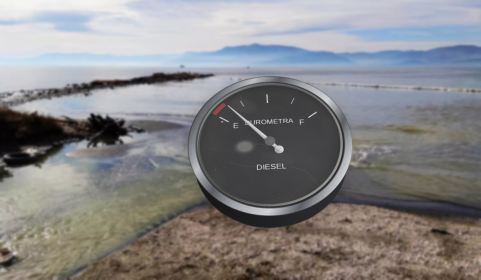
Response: {"value": 0.125}
